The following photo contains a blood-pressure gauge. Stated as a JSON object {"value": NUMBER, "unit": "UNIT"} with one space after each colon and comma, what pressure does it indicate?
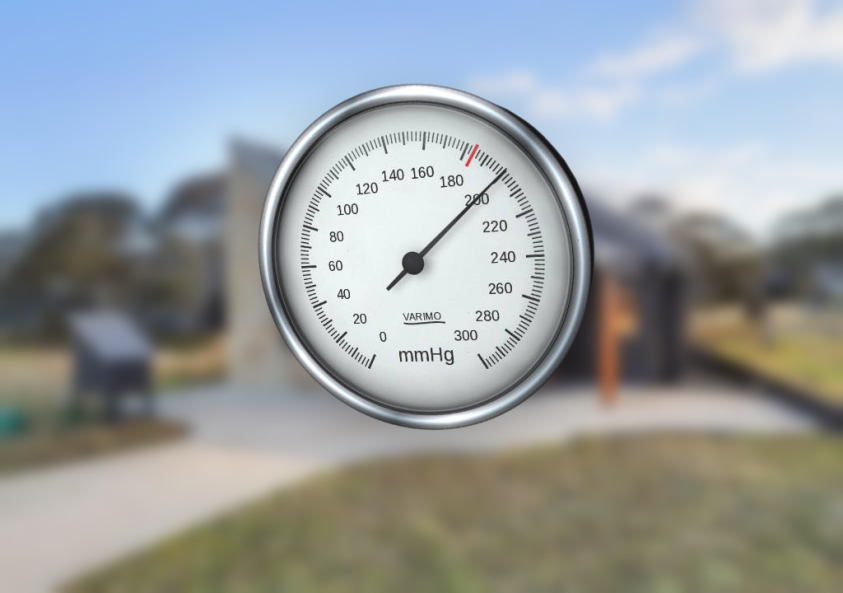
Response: {"value": 200, "unit": "mmHg"}
